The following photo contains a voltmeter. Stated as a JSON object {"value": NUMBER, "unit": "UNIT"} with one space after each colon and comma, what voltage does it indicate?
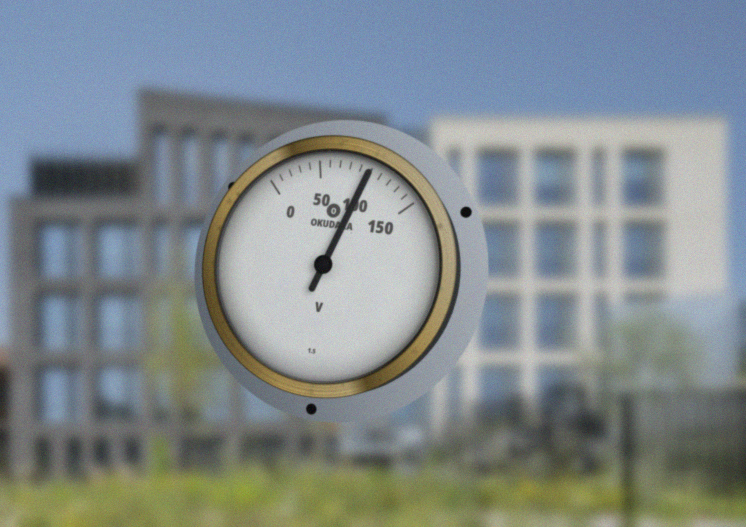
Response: {"value": 100, "unit": "V"}
